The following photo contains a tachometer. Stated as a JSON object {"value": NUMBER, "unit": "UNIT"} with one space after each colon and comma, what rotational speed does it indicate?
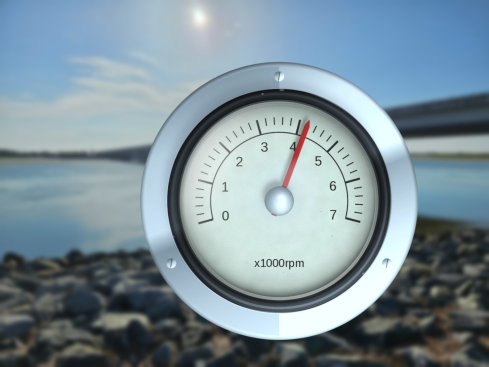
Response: {"value": 4200, "unit": "rpm"}
